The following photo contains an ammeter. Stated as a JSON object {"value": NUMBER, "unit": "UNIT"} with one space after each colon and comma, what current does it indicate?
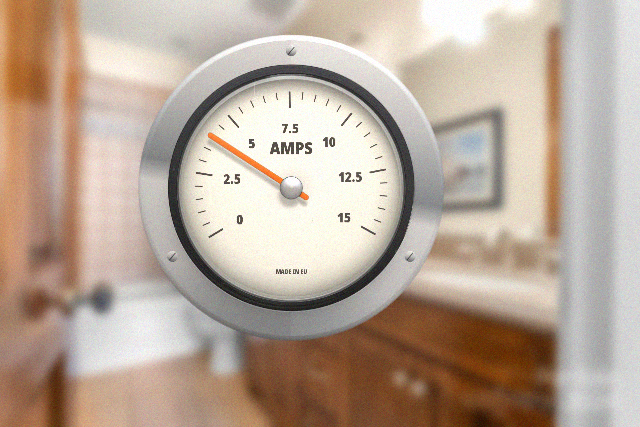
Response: {"value": 4, "unit": "A"}
